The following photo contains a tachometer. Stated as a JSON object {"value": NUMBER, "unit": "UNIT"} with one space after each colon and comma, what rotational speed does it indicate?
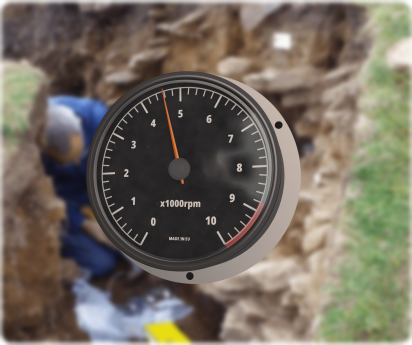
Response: {"value": 4600, "unit": "rpm"}
